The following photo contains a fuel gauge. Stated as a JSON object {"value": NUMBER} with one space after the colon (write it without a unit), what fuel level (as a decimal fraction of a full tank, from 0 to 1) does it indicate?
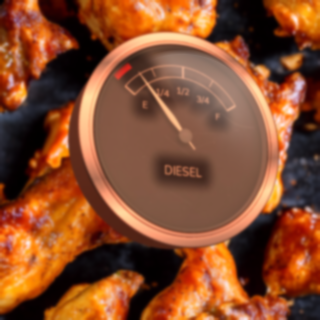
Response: {"value": 0.125}
